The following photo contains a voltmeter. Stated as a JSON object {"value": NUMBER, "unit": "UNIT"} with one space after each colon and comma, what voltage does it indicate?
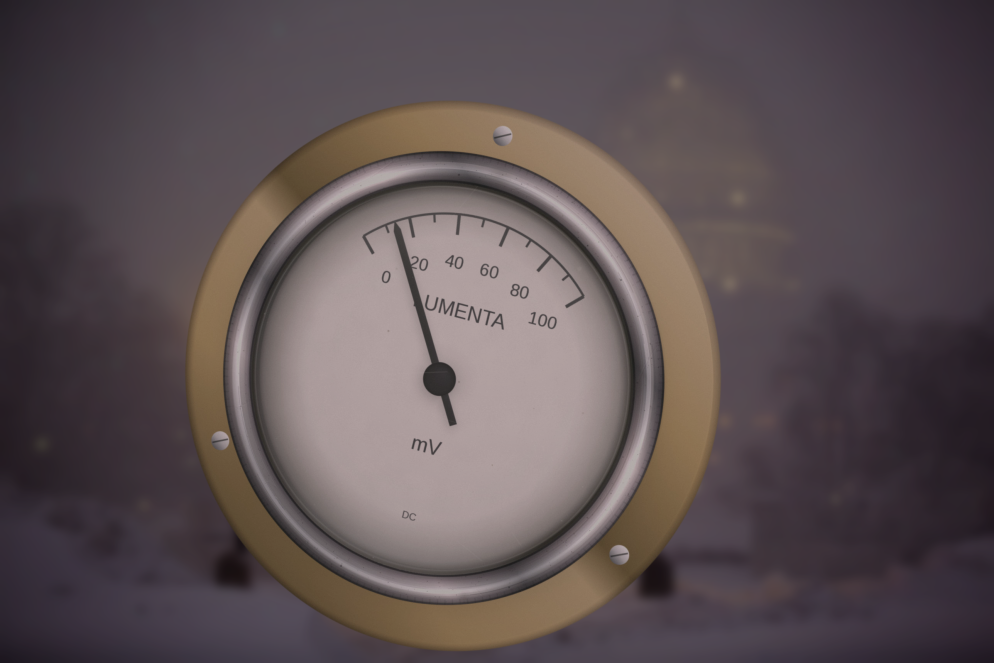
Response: {"value": 15, "unit": "mV"}
